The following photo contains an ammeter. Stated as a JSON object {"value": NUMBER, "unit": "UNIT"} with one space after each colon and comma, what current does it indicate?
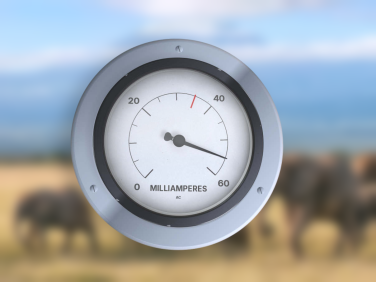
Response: {"value": 55, "unit": "mA"}
